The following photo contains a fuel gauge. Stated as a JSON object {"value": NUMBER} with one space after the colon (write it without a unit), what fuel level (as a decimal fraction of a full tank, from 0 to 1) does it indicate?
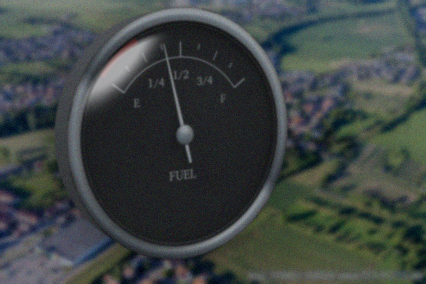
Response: {"value": 0.375}
